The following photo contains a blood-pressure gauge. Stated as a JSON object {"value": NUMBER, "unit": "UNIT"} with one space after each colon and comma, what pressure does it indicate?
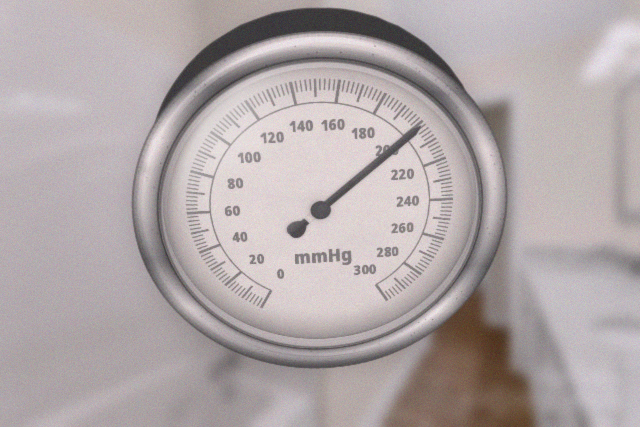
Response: {"value": 200, "unit": "mmHg"}
